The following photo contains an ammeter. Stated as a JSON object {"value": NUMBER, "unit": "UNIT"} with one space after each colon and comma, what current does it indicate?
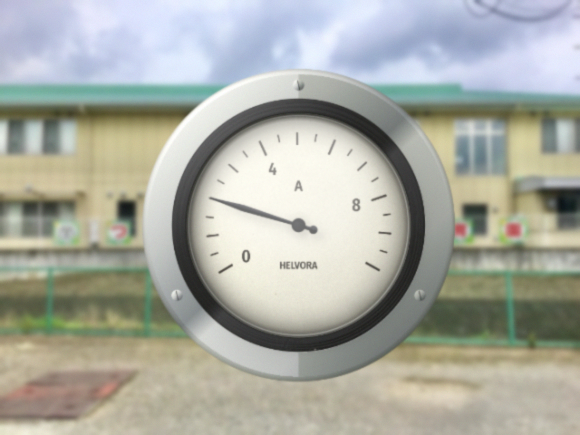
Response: {"value": 2, "unit": "A"}
